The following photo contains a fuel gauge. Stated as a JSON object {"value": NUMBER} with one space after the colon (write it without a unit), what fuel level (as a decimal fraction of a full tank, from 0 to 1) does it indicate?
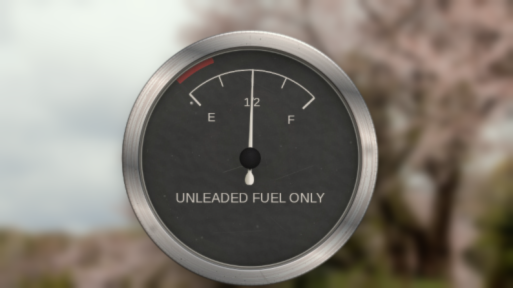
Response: {"value": 0.5}
